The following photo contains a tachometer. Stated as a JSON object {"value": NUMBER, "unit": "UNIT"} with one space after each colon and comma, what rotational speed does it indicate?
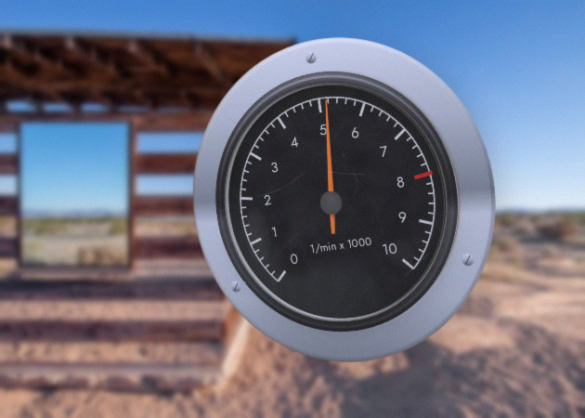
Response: {"value": 5200, "unit": "rpm"}
